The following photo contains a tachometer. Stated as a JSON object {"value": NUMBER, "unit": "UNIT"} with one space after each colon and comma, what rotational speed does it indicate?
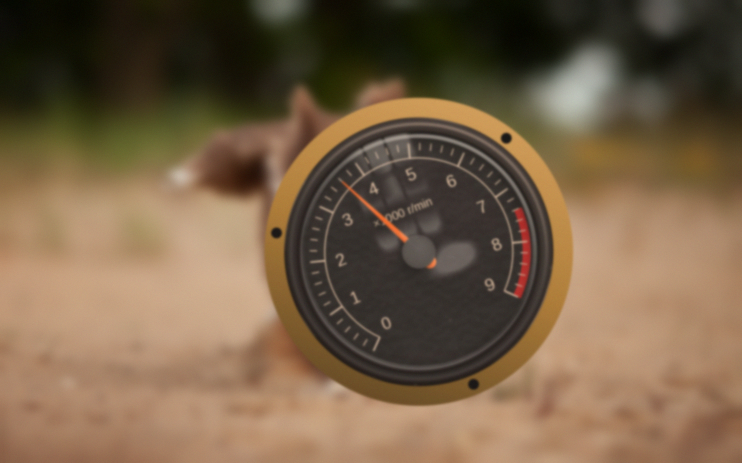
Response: {"value": 3600, "unit": "rpm"}
